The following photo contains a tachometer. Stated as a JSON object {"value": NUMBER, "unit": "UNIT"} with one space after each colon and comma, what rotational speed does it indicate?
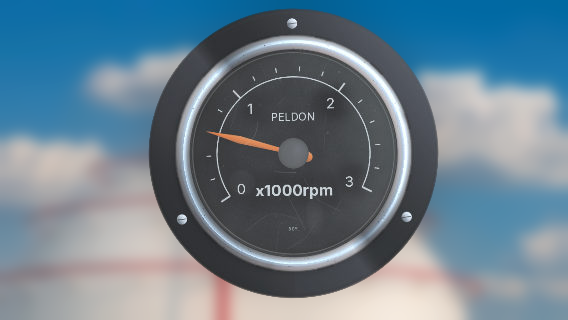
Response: {"value": 600, "unit": "rpm"}
